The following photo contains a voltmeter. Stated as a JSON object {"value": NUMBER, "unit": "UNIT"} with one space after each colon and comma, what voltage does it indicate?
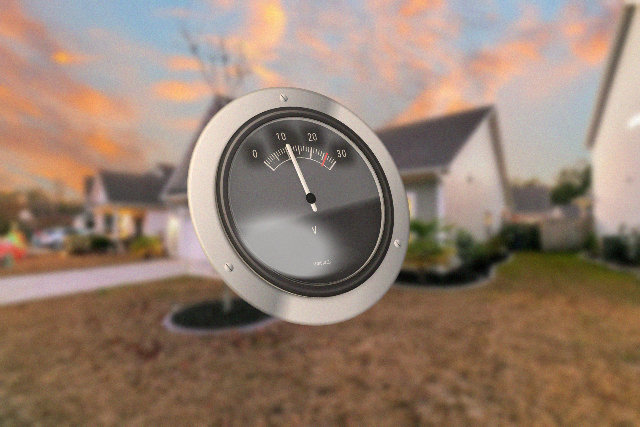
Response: {"value": 10, "unit": "V"}
